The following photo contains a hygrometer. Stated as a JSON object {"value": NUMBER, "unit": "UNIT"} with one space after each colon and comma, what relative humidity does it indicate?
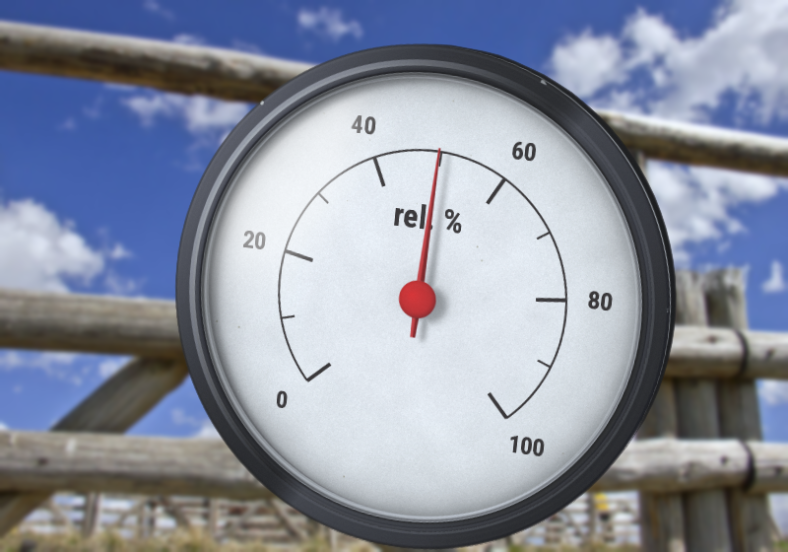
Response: {"value": 50, "unit": "%"}
